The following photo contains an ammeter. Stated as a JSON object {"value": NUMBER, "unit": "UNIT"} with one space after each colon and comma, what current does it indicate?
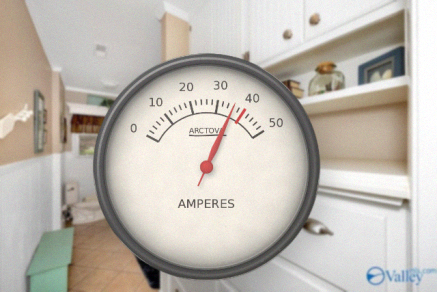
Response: {"value": 36, "unit": "A"}
